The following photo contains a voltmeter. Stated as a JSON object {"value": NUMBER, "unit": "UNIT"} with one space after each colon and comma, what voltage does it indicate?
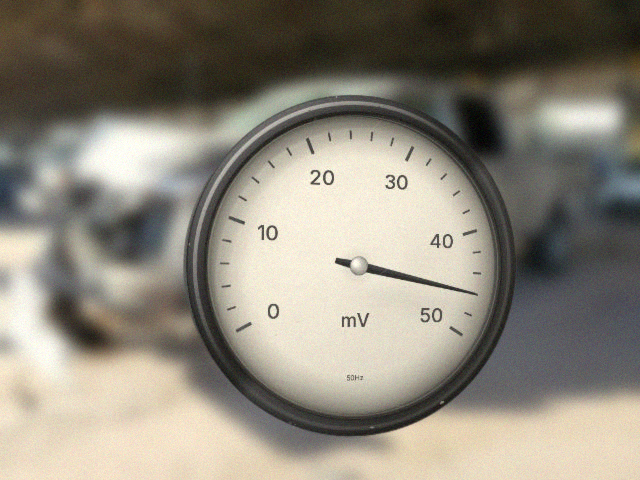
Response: {"value": 46, "unit": "mV"}
